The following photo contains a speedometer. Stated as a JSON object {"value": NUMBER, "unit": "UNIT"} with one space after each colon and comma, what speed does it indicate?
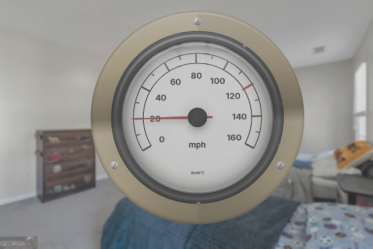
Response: {"value": 20, "unit": "mph"}
